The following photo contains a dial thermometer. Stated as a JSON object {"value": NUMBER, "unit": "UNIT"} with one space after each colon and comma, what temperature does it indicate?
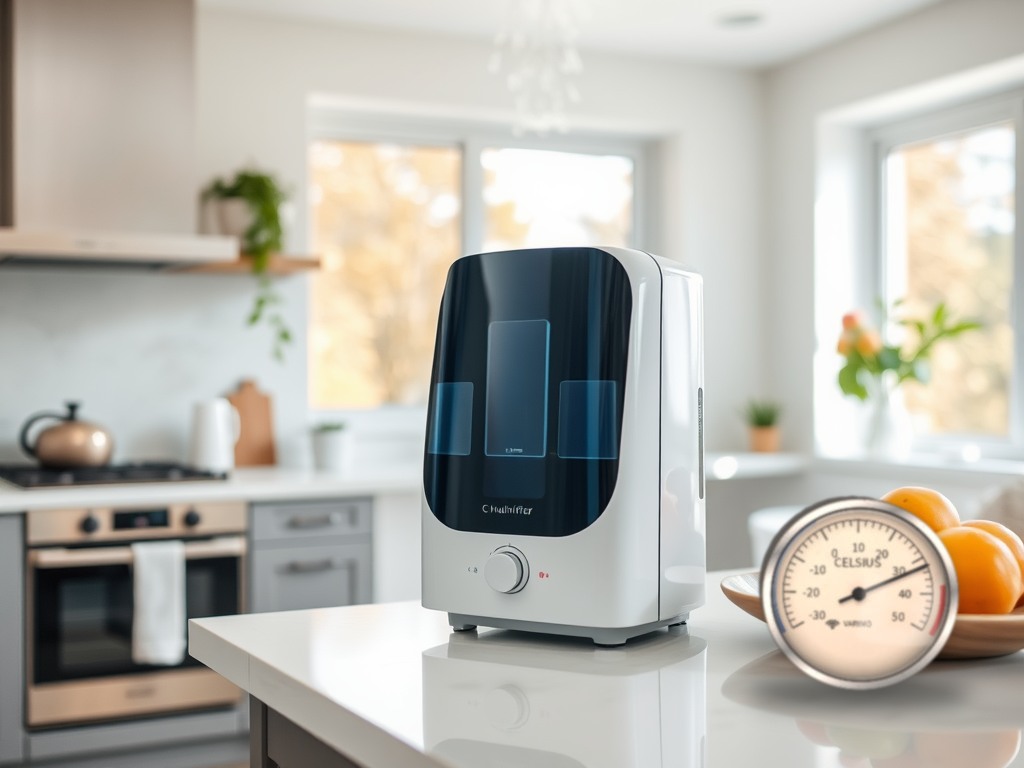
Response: {"value": 32, "unit": "°C"}
